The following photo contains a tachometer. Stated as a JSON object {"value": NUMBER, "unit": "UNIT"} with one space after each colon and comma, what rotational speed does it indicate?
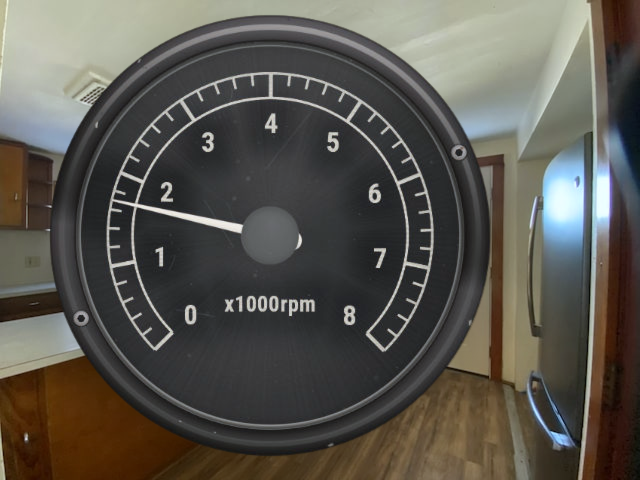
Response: {"value": 1700, "unit": "rpm"}
